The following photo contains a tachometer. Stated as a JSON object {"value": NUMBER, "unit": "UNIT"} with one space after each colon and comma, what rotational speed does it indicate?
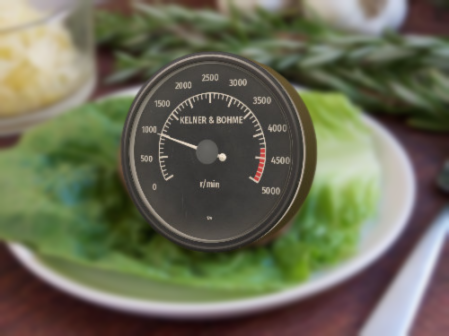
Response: {"value": 1000, "unit": "rpm"}
